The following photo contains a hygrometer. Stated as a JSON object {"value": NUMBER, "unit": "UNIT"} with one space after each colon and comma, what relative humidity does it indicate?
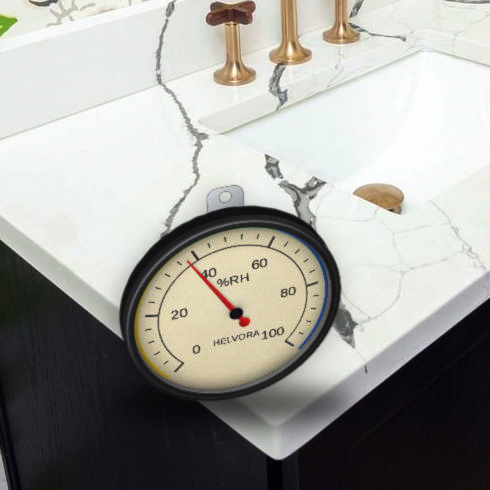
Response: {"value": 38, "unit": "%"}
